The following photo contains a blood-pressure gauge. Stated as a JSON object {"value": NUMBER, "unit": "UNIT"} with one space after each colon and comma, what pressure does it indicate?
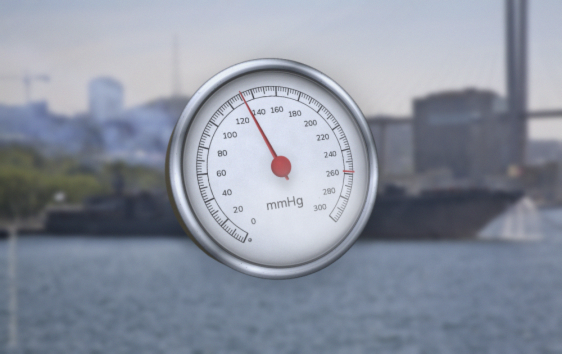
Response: {"value": 130, "unit": "mmHg"}
